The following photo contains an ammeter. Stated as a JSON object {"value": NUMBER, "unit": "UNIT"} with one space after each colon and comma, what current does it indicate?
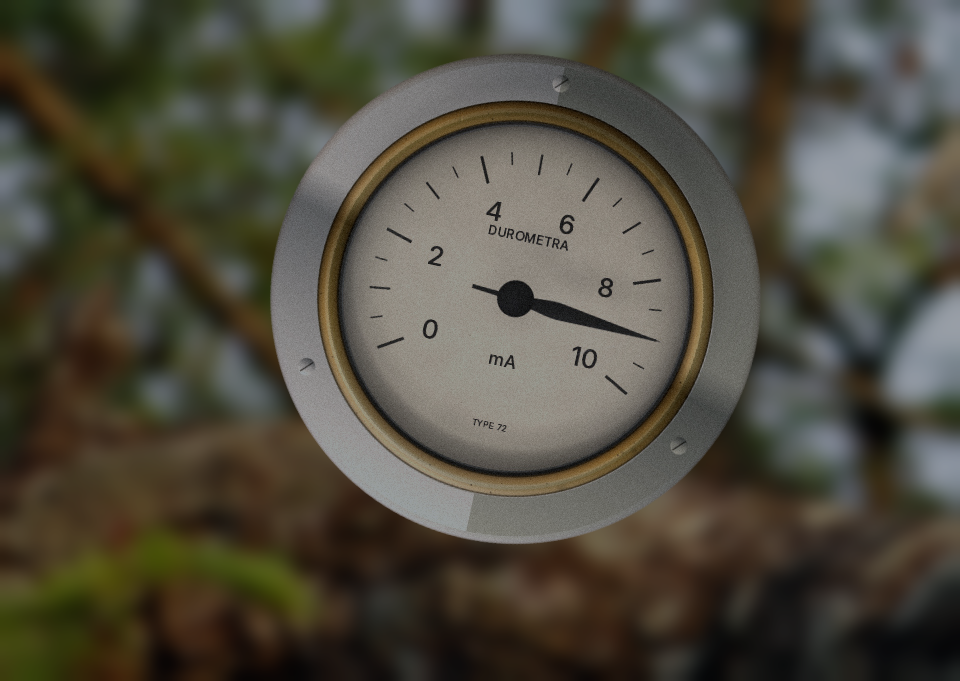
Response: {"value": 9, "unit": "mA"}
